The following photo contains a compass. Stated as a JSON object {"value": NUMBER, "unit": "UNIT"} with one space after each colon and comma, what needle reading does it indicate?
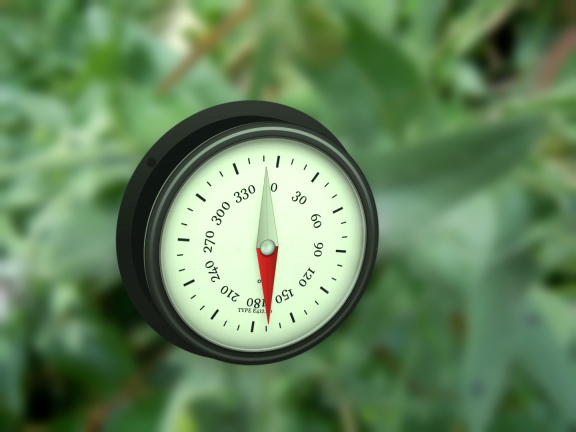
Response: {"value": 170, "unit": "°"}
